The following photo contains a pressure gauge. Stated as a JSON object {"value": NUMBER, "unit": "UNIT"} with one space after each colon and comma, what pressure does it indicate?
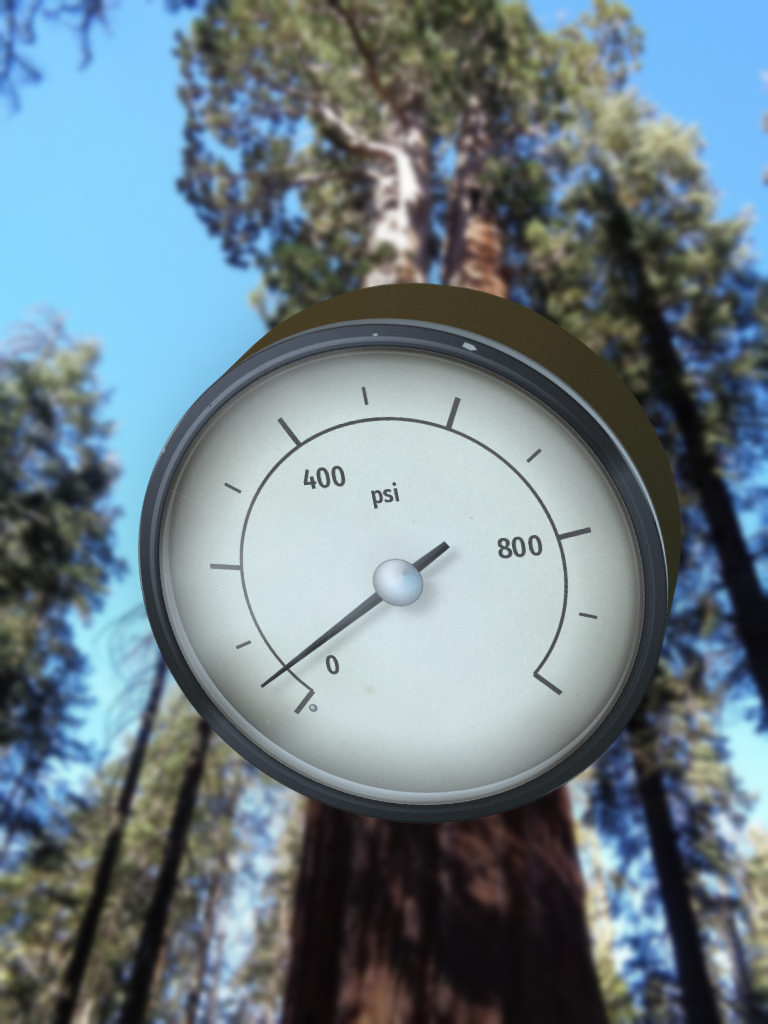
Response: {"value": 50, "unit": "psi"}
